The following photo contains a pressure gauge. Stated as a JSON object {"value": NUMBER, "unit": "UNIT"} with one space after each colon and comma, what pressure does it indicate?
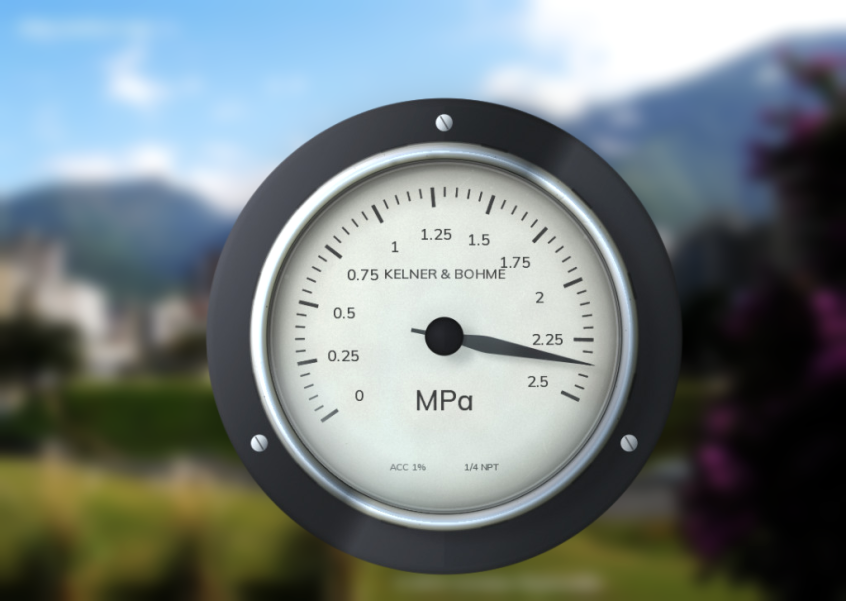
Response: {"value": 2.35, "unit": "MPa"}
